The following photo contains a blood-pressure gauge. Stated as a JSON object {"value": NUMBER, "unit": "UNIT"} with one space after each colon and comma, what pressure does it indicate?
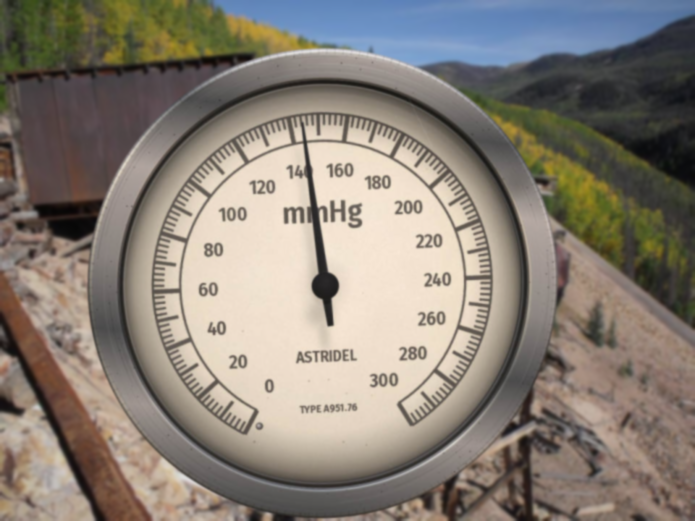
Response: {"value": 144, "unit": "mmHg"}
